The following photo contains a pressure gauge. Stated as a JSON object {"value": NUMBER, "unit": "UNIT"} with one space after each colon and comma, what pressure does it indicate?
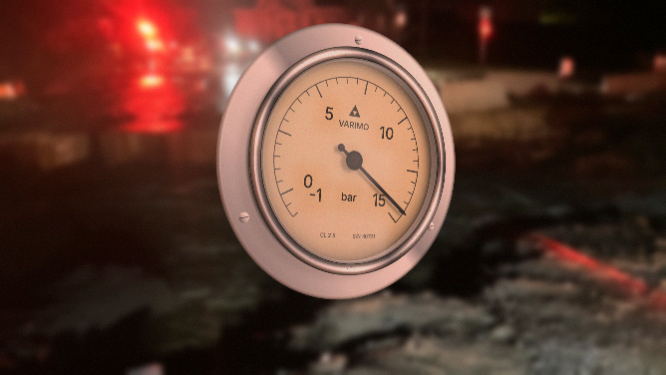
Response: {"value": 14.5, "unit": "bar"}
